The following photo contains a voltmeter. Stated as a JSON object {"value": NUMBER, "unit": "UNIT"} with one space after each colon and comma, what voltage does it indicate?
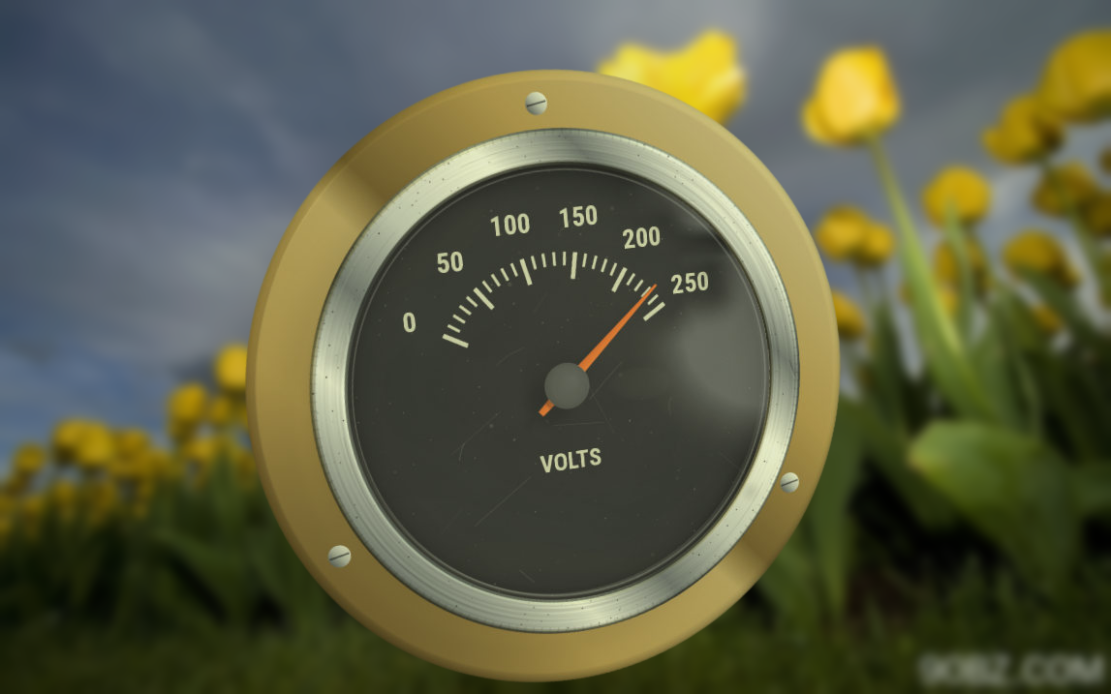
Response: {"value": 230, "unit": "V"}
